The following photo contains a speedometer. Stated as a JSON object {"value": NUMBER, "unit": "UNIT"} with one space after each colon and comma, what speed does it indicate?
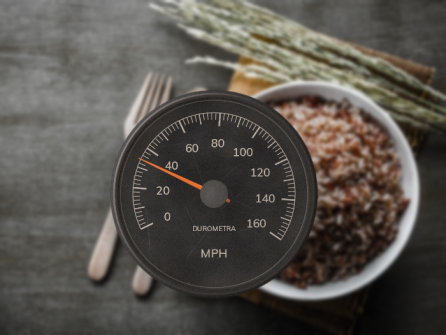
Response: {"value": 34, "unit": "mph"}
